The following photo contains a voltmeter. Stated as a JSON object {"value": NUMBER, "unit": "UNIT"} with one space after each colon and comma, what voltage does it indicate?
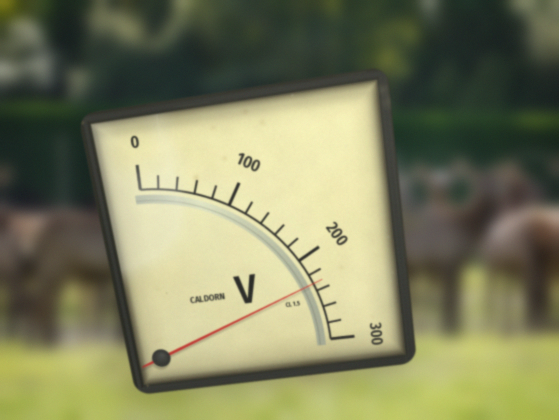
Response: {"value": 230, "unit": "V"}
